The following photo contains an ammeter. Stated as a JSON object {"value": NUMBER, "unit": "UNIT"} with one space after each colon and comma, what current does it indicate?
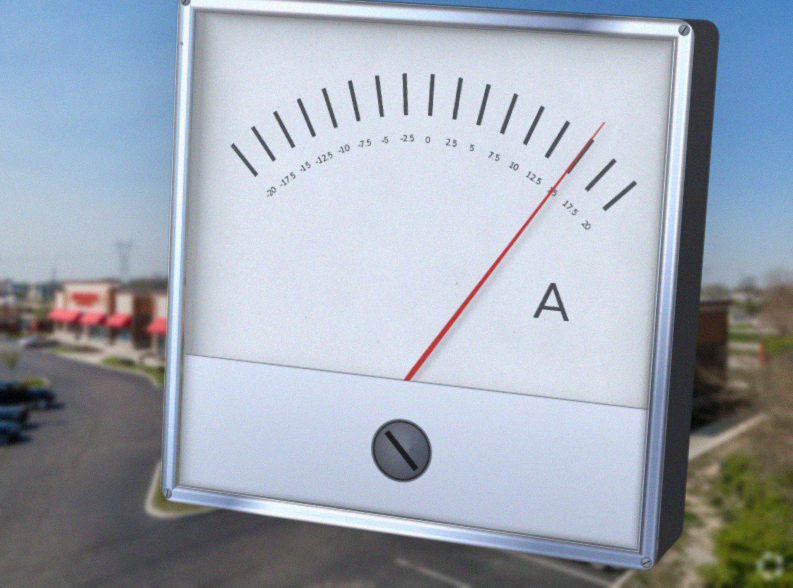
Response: {"value": 15, "unit": "A"}
